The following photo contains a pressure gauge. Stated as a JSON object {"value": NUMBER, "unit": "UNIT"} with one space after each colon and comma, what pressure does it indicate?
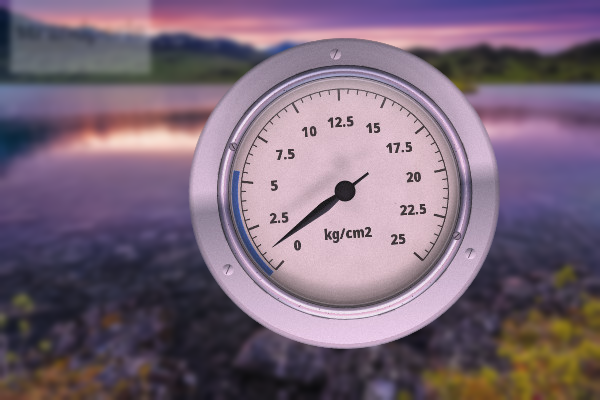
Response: {"value": 1, "unit": "kg/cm²"}
